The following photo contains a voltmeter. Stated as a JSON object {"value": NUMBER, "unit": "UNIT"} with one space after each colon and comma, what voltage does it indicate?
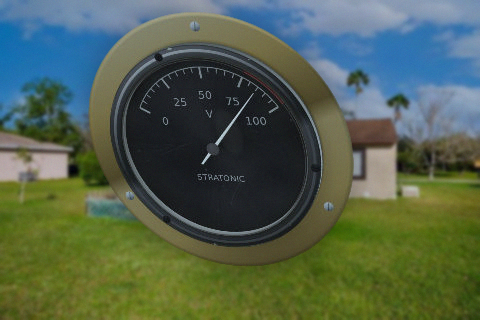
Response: {"value": 85, "unit": "V"}
